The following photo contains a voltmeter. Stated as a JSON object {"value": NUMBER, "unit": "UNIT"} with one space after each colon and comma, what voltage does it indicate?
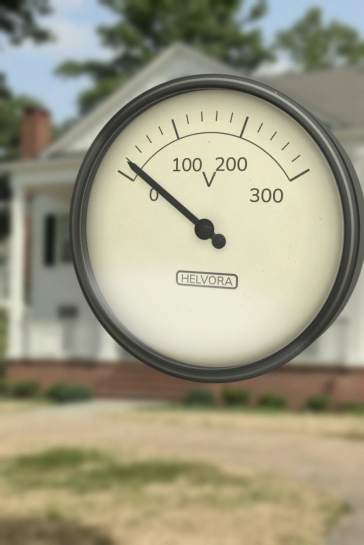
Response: {"value": 20, "unit": "V"}
